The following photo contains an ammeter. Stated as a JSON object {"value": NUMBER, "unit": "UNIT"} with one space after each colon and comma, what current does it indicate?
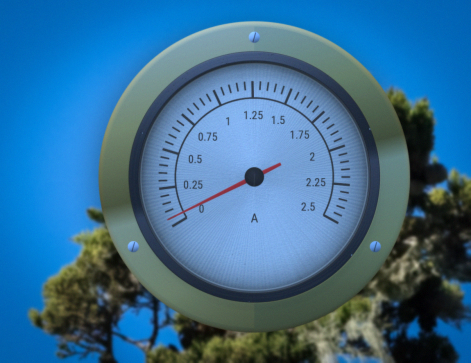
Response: {"value": 0.05, "unit": "A"}
